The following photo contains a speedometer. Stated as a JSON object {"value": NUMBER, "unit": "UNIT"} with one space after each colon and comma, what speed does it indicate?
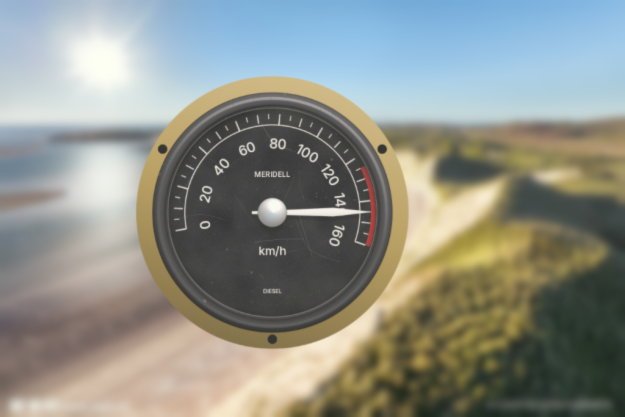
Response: {"value": 145, "unit": "km/h"}
